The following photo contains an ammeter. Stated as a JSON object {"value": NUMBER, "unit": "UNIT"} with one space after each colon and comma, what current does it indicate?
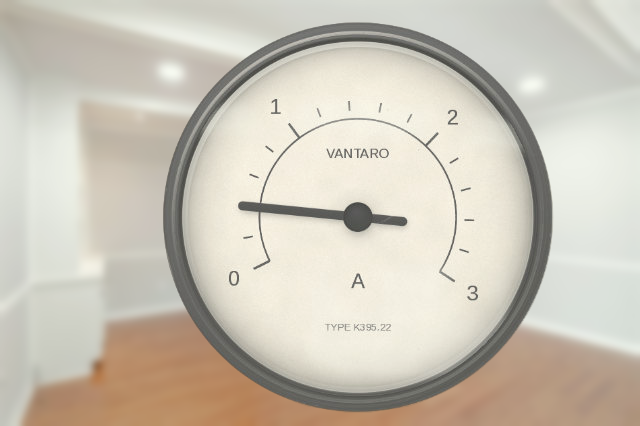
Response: {"value": 0.4, "unit": "A"}
